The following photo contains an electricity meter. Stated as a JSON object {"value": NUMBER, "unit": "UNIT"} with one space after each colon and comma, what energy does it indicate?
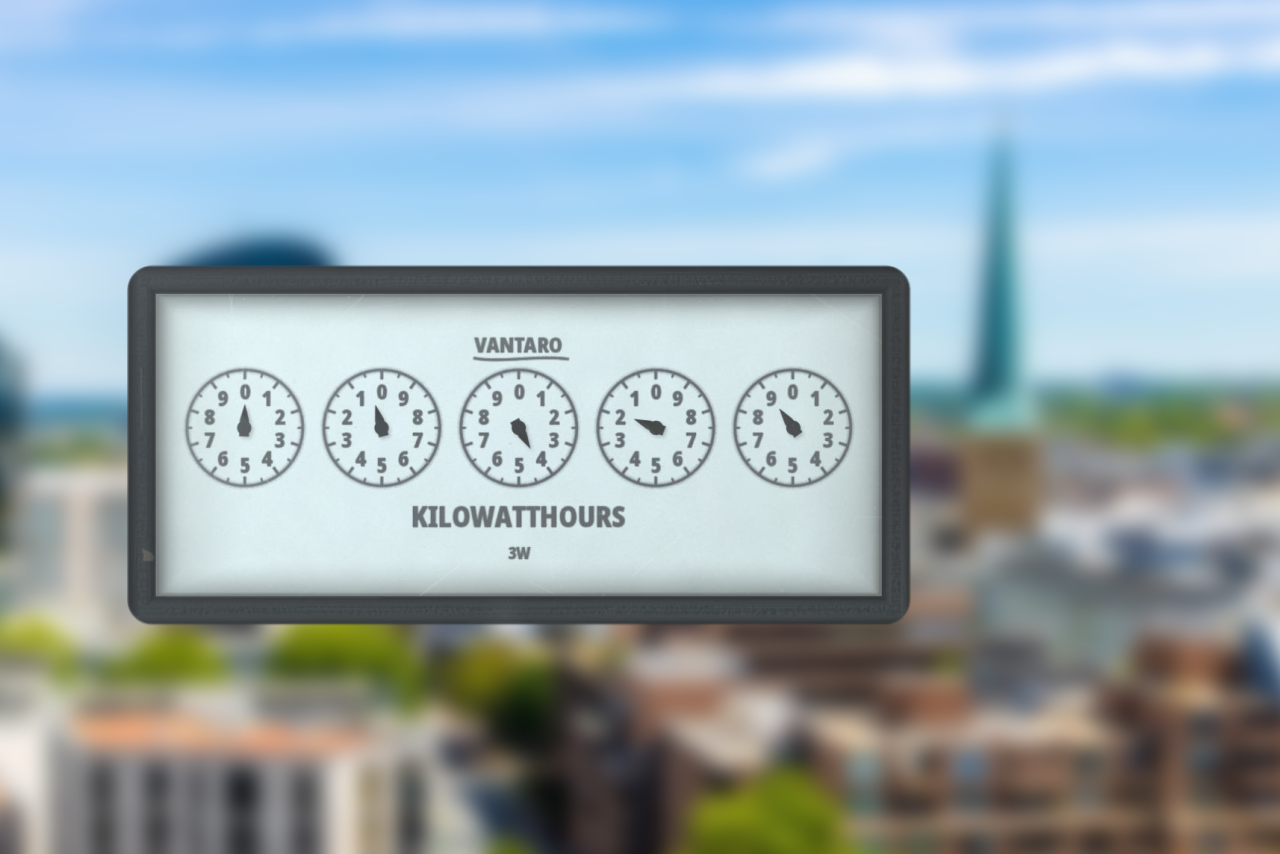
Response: {"value": 419, "unit": "kWh"}
